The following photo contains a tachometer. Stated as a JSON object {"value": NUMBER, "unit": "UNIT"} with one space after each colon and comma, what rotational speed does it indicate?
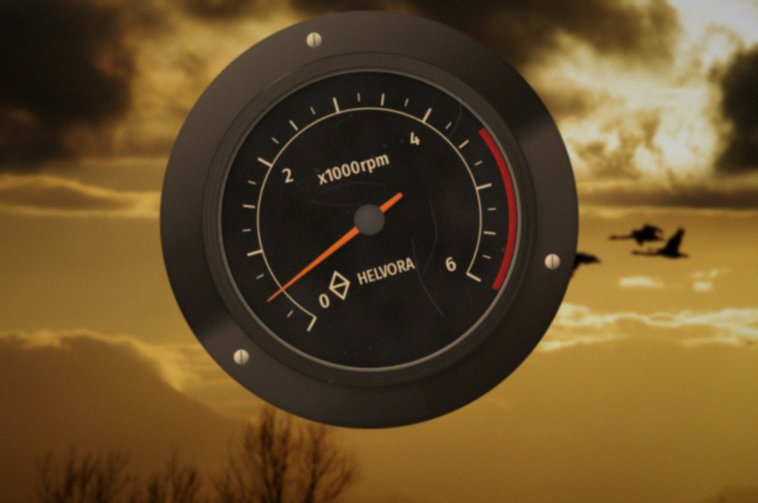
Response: {"value": 500, "unit": "rpm"}
